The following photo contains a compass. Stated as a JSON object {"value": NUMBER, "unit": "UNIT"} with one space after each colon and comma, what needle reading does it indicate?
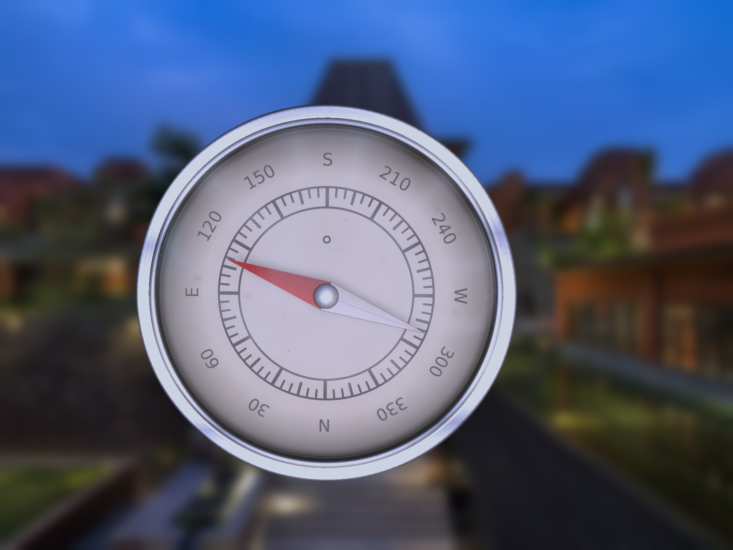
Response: {"value": 110, "unit": "°"}
